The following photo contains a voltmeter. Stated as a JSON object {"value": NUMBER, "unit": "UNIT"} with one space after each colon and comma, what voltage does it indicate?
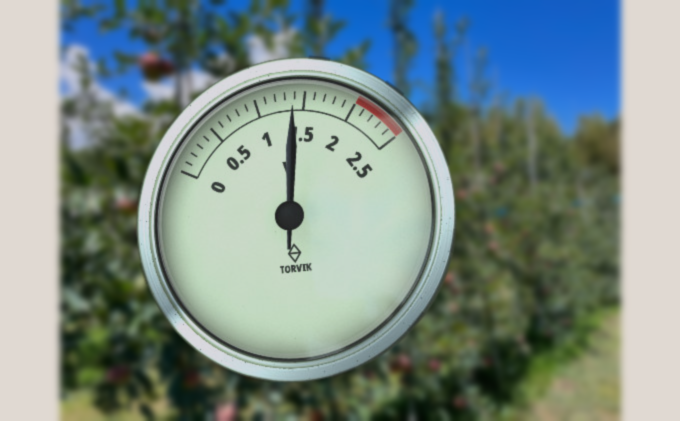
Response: {"value": 1.4, "unit": "V"}
